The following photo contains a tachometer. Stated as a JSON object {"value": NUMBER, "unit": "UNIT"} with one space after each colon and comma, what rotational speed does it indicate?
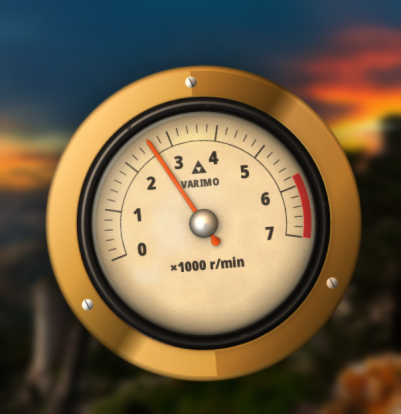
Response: {"value": 2600, "unit": "rpm"}
